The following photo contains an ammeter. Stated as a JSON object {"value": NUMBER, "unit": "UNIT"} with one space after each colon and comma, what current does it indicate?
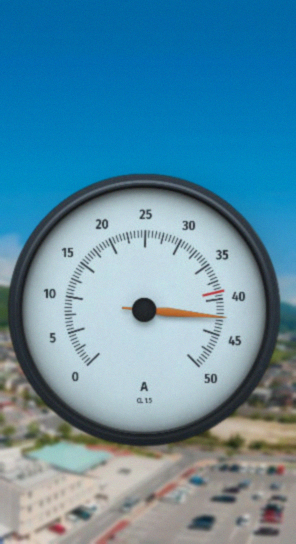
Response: {"value": 42.5, "unit": "A"}
